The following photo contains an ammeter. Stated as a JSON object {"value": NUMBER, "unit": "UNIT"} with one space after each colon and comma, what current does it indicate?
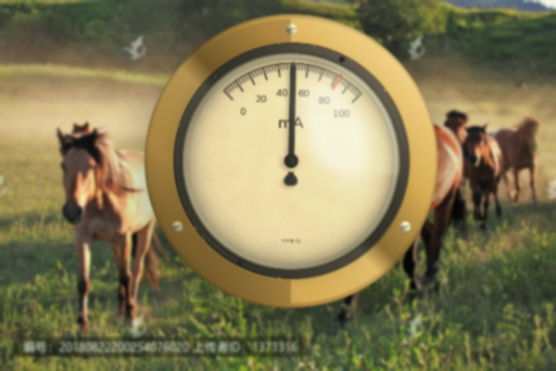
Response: {"value": 50, "unit": "mA"}
